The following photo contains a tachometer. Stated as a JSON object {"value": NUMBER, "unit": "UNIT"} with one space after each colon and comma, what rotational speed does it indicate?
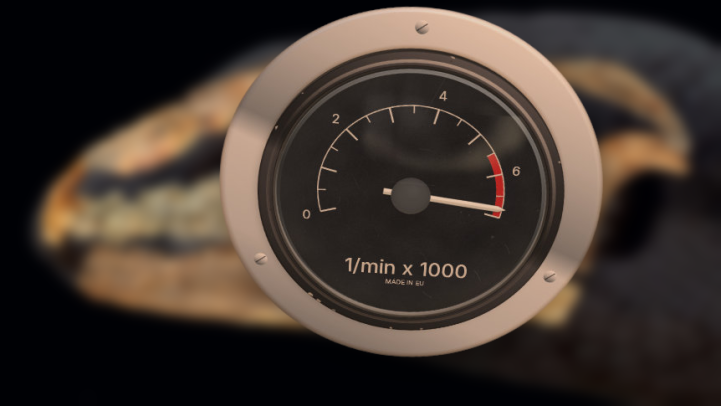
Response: {"value": 6750, "unit": "rpm"}
